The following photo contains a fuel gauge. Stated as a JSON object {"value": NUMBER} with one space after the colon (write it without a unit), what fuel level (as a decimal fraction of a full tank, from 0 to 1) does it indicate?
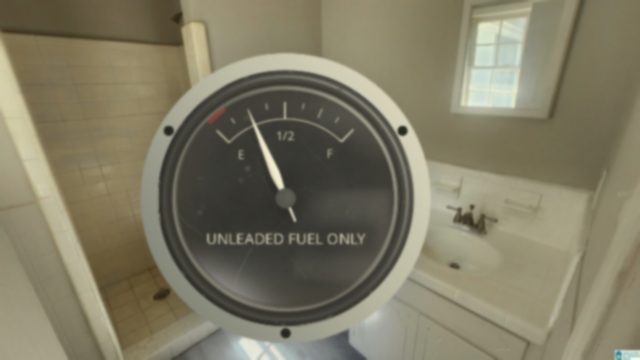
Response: {"value": 0.25}
